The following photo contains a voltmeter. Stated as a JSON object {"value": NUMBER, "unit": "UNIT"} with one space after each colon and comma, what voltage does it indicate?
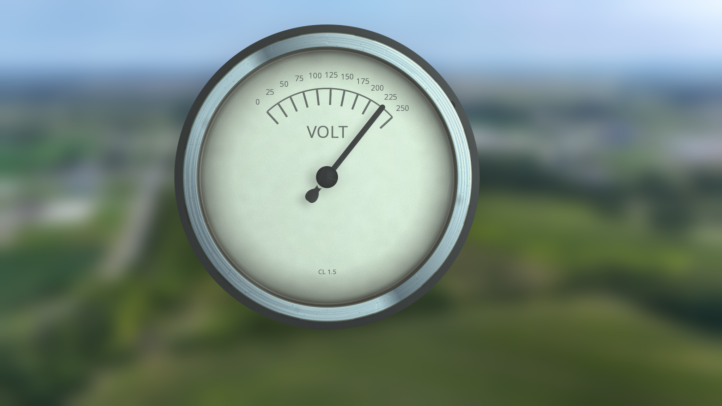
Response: {"value": 225, "unit": "V"}
